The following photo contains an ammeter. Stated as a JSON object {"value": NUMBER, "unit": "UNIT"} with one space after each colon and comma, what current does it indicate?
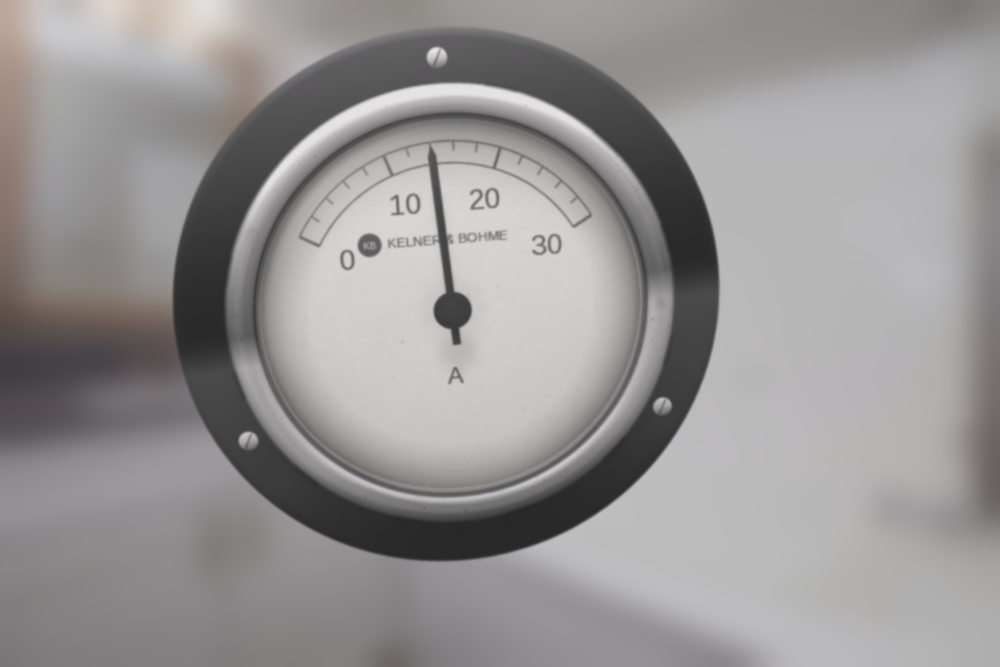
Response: {"value": 14, "unit": "A"}
